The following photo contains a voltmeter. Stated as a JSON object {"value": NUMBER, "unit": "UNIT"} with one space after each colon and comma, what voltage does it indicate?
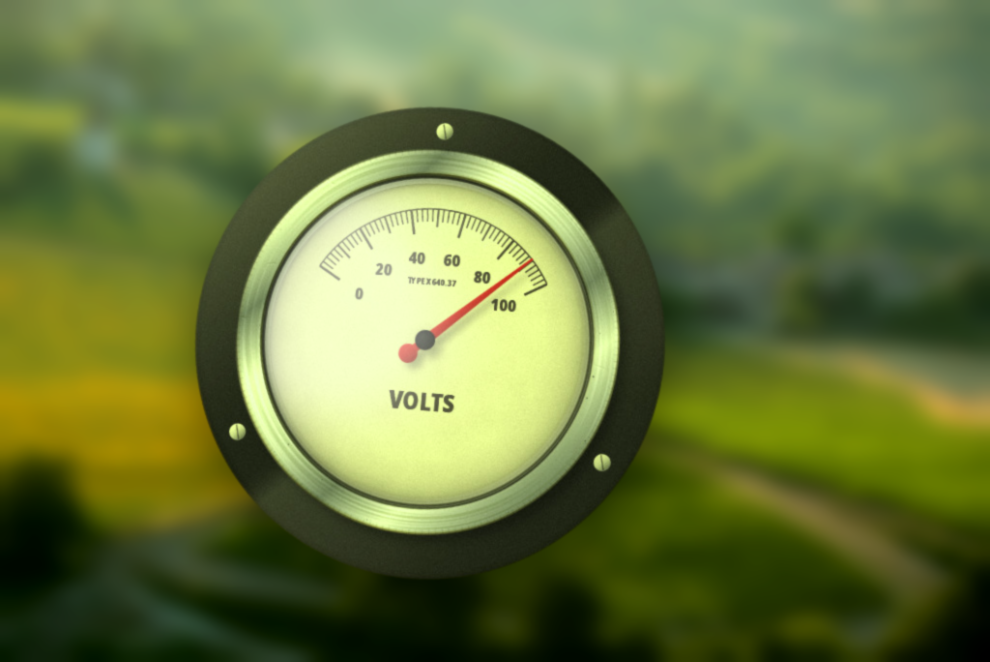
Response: {"value": 90, "unit": "V"}
